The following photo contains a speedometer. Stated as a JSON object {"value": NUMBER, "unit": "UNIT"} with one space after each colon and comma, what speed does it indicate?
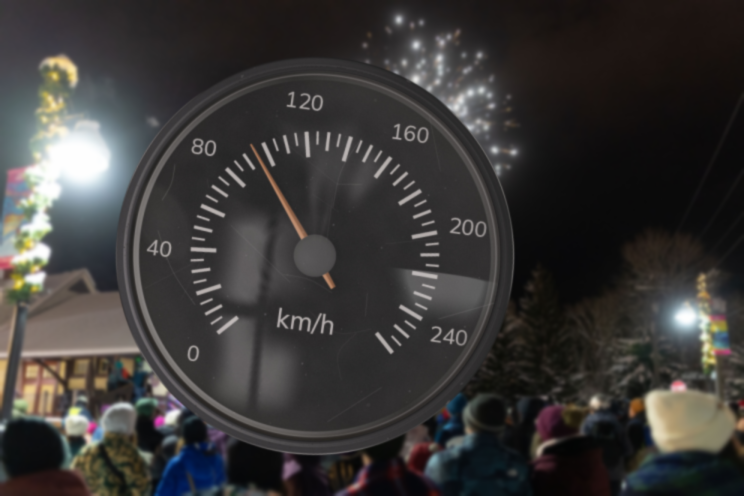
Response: {"value": 95, "unit": "km/h"}
